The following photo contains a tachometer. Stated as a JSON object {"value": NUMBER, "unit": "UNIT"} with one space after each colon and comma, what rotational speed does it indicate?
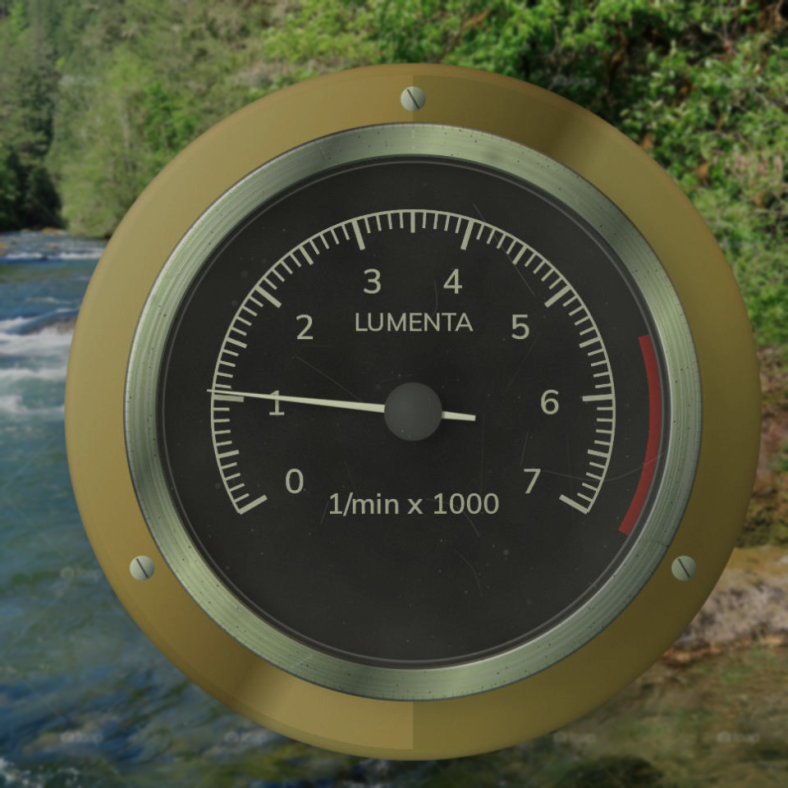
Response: {"value": 1050, "unit": "rpm"}
